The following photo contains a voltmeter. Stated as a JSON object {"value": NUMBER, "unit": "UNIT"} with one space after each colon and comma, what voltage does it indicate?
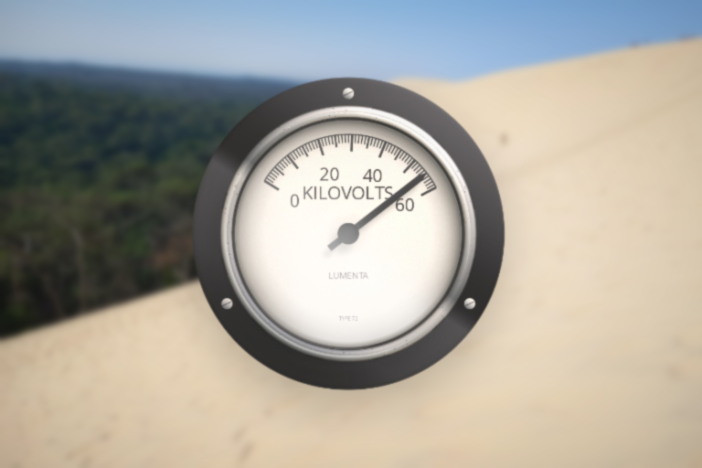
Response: {"value": 55, "unit": "kV"}
